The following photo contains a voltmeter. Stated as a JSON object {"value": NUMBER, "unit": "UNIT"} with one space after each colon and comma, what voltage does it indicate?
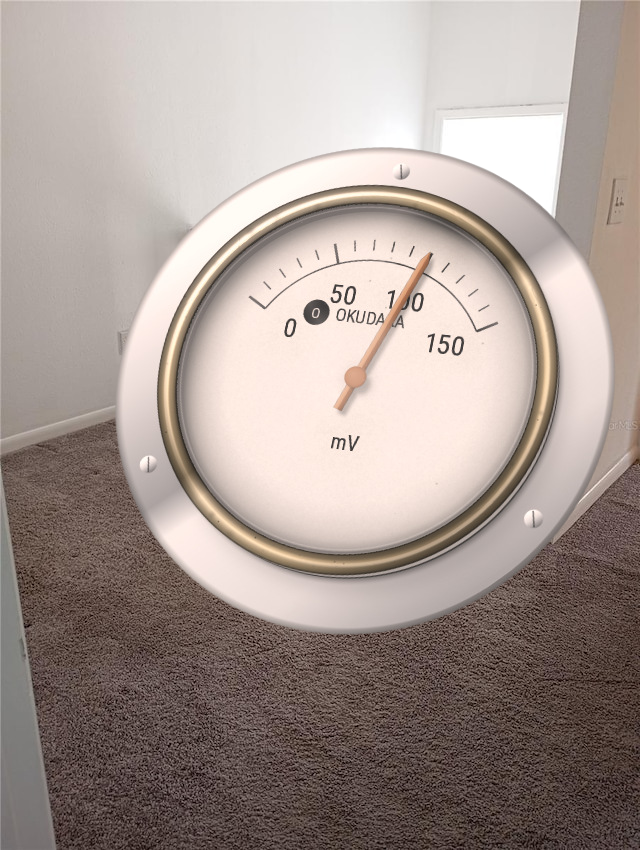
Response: {"value": 100, "unit": "mV"}
